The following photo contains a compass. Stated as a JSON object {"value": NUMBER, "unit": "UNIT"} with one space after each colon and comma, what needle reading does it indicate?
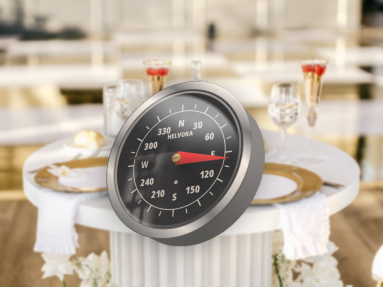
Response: {"value": 97.5, "unit": "°"}
